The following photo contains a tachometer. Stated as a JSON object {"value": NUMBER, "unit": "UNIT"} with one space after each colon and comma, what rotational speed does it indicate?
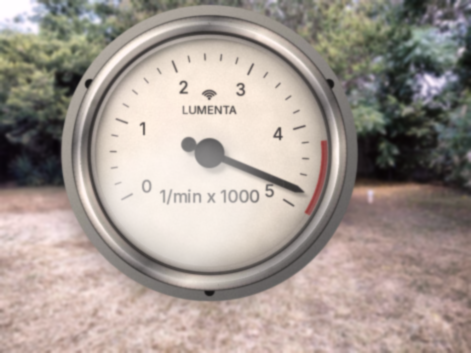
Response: {"value": 4800, "unit": "rpm"}
